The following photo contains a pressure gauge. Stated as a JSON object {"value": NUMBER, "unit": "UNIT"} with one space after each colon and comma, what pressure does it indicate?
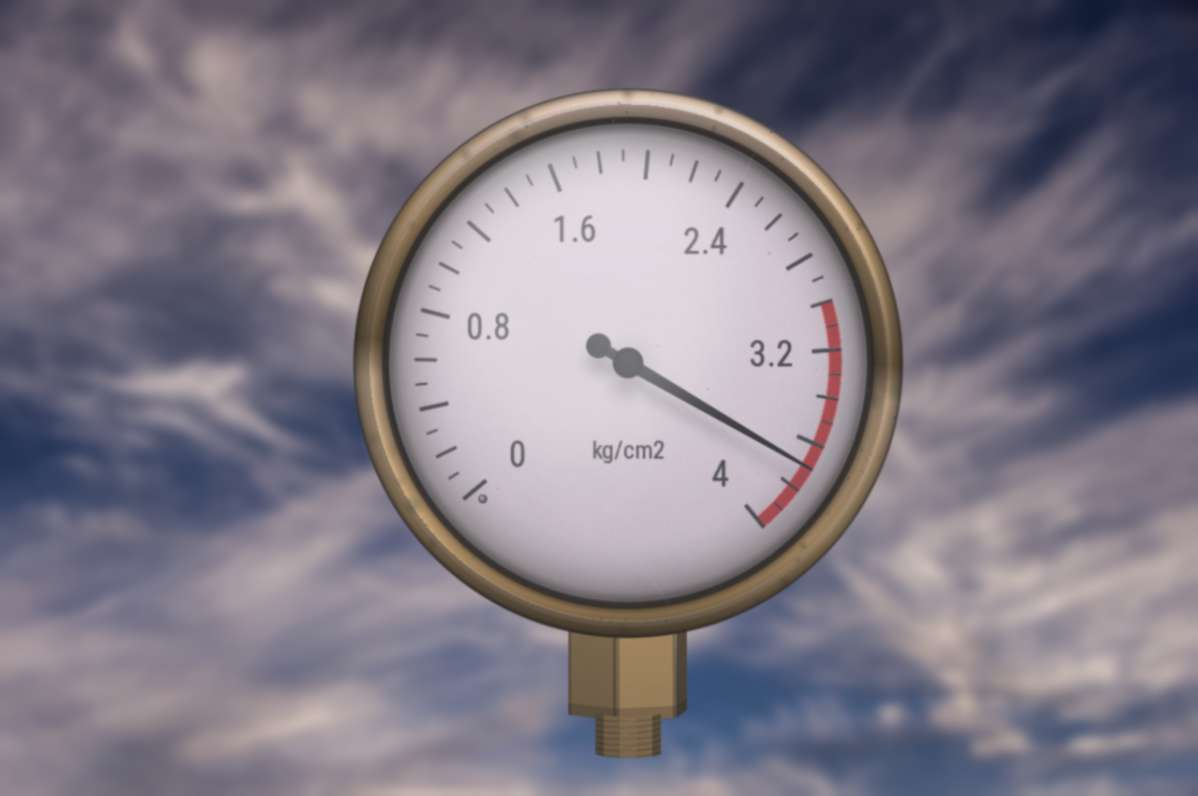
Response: {"value": 3.7, "unit": "kg/cm²"}
